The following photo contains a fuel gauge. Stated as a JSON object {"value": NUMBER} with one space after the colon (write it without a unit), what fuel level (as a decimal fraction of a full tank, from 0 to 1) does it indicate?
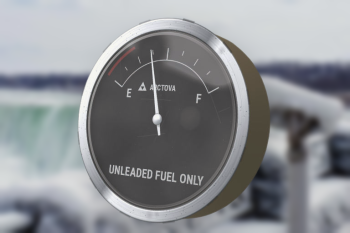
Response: {"value": 0.375}
